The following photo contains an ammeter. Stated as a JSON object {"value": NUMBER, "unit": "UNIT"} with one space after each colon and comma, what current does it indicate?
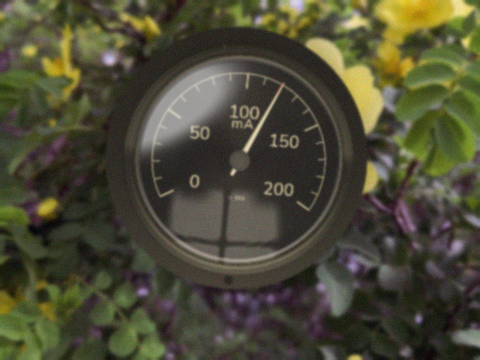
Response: {"value": 120, "unit": "mA"}
